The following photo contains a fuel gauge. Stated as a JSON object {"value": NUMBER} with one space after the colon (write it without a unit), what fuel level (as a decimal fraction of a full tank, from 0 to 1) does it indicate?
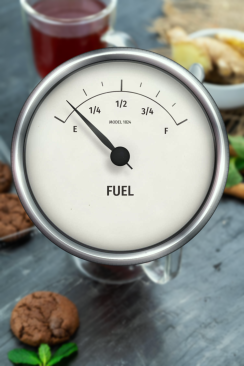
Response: {"value": 0.125}
